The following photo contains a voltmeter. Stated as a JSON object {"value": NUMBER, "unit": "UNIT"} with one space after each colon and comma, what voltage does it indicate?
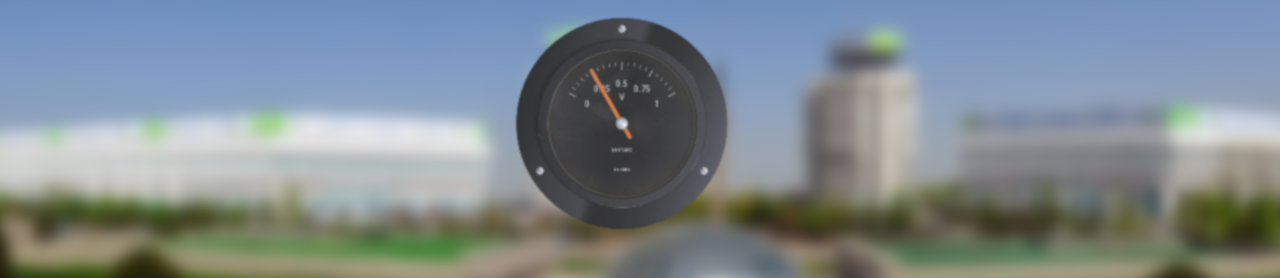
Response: {"value": 0.25, "unit": "V"}
